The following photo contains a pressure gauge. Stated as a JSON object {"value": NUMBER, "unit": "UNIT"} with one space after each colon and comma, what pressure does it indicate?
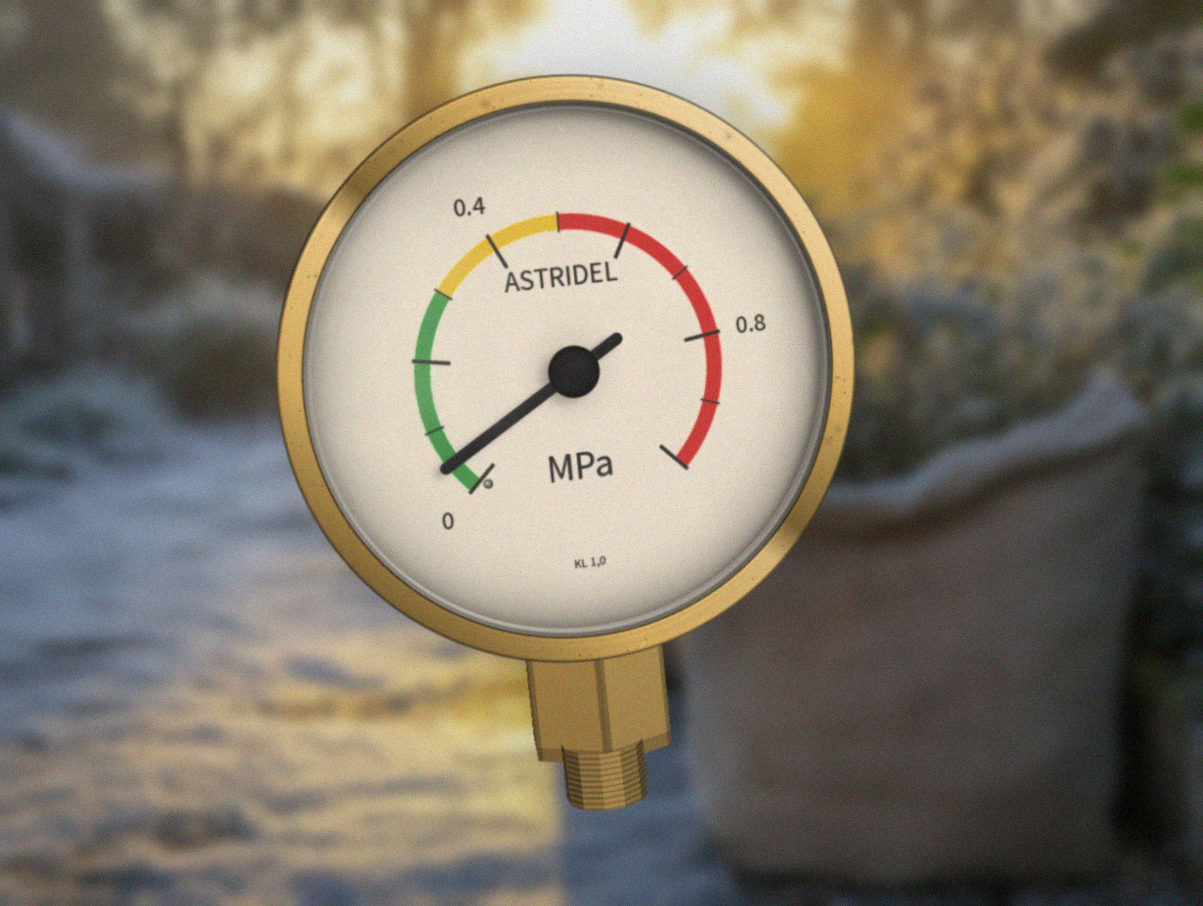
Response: {"value": 0.05, "unit": "MPa"}
